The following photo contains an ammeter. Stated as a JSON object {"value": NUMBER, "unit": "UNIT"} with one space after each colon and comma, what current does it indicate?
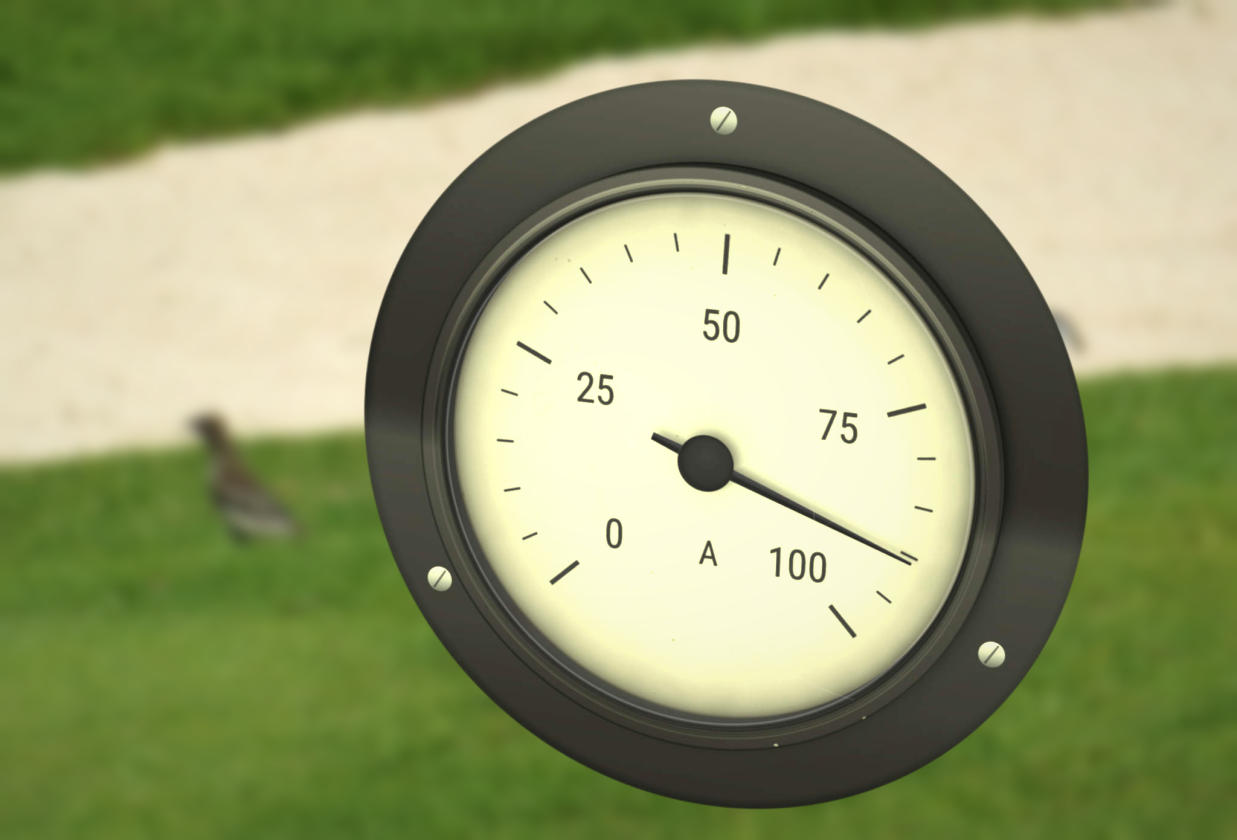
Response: {"value": 90, "unit": "A"}
